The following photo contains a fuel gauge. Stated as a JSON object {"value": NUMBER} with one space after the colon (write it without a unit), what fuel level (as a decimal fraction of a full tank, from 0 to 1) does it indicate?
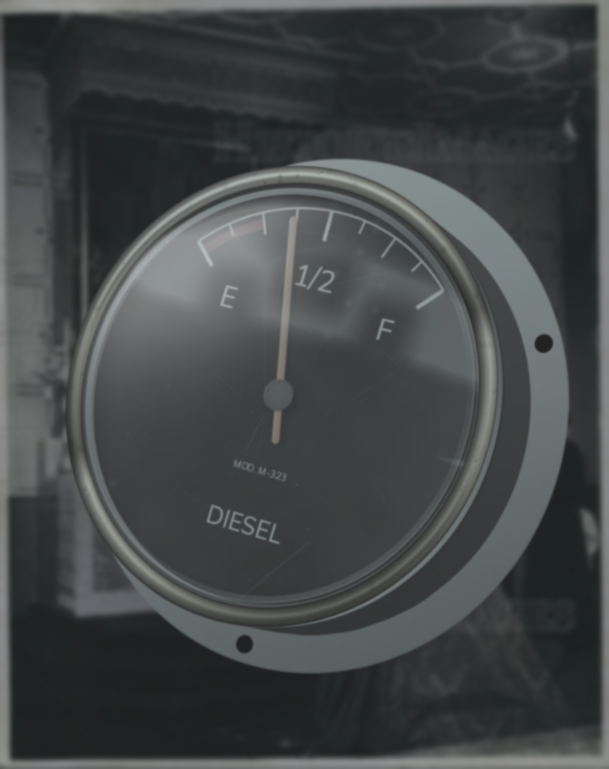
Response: {"value": 0.375}
